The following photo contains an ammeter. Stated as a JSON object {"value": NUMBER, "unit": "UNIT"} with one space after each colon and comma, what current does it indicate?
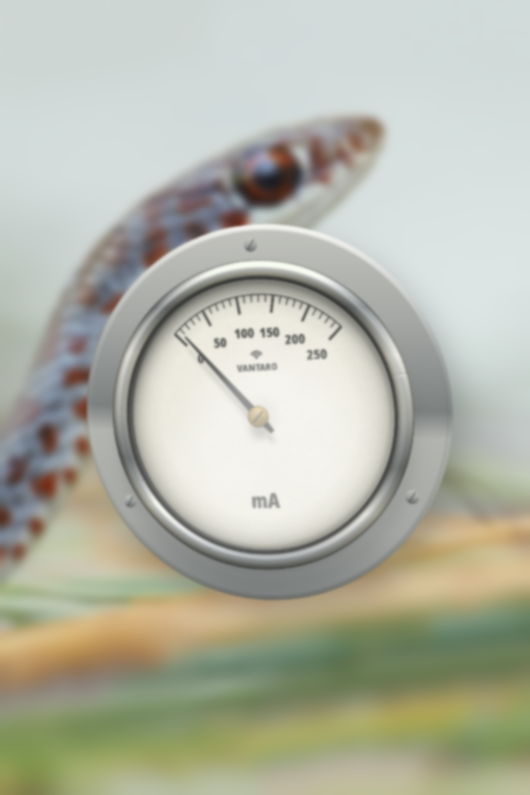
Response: {"value": 10, "unit": "mA"}
